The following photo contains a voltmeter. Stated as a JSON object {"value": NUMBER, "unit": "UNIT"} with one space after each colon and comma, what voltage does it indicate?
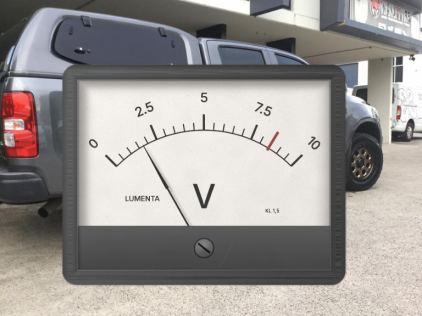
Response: {"value": 1.75, "unit": "V"}
